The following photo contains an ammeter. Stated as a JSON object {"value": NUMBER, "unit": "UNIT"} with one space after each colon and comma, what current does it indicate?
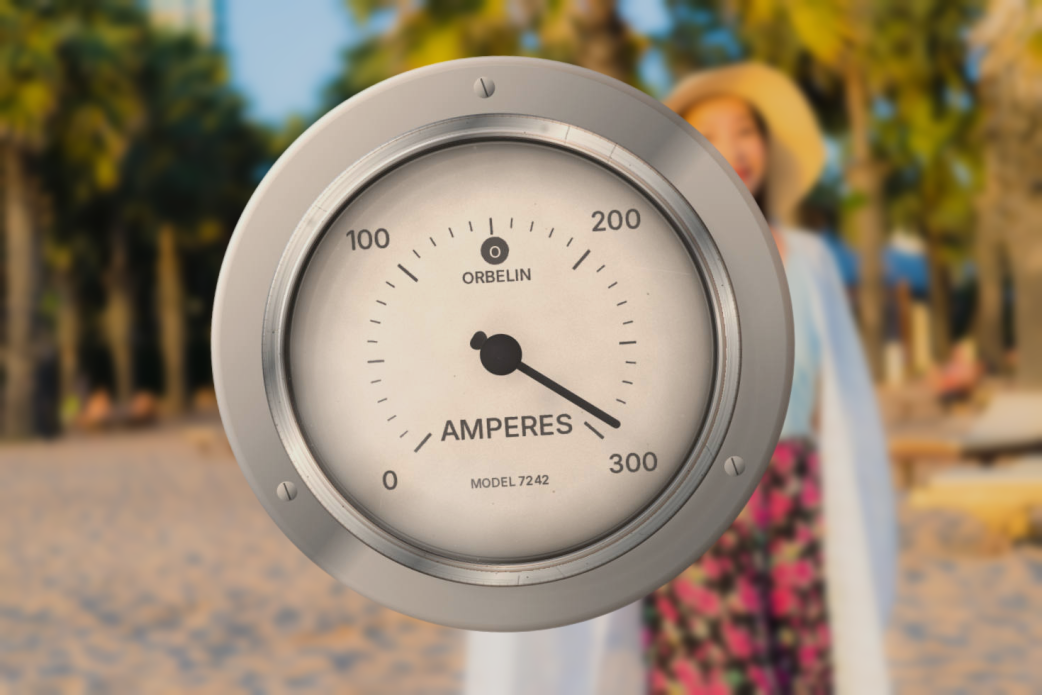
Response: {"value": 290, "unit": "A"}
